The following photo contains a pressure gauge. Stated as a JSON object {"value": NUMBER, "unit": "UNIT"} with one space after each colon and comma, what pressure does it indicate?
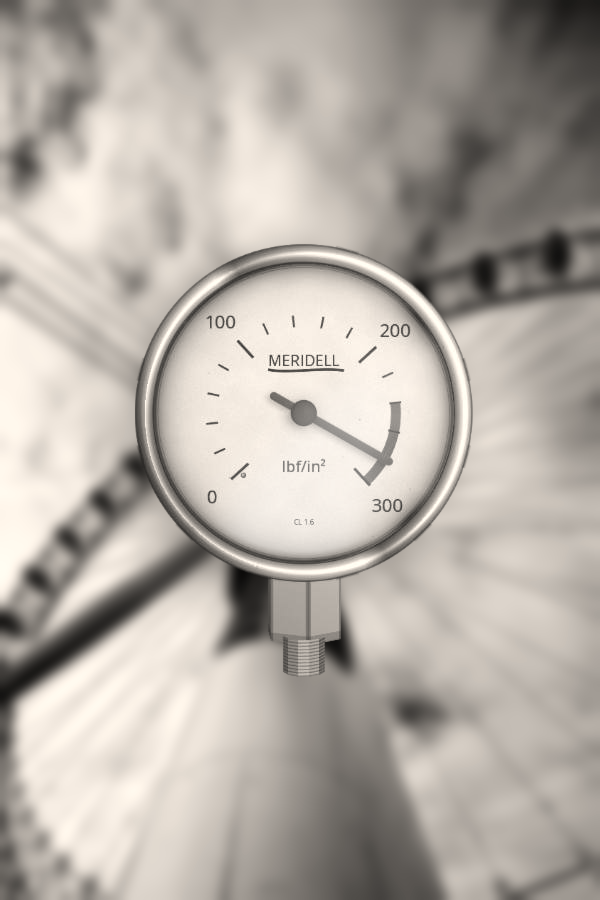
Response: {"value": 280, "unit": "psi"}
